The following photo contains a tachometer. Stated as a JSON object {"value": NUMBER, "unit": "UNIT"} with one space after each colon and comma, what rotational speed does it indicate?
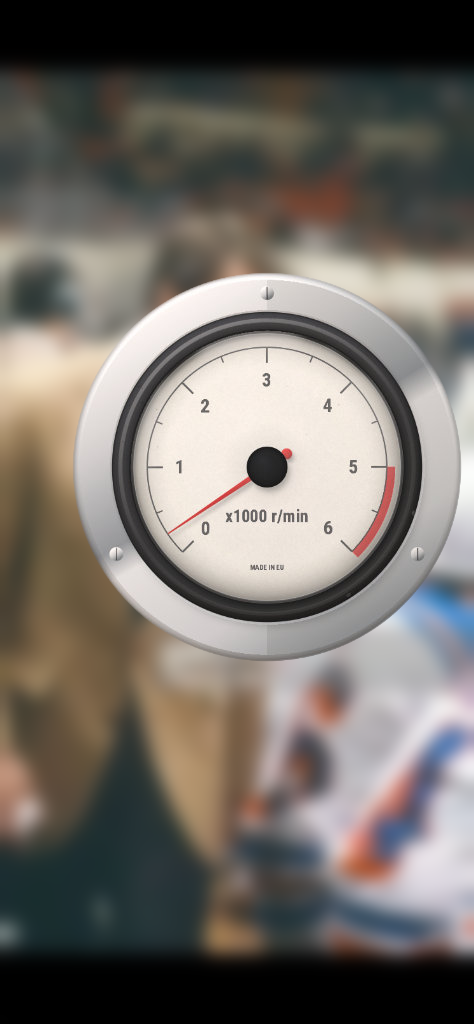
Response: {"value": 250, "unit": "rpm"}
